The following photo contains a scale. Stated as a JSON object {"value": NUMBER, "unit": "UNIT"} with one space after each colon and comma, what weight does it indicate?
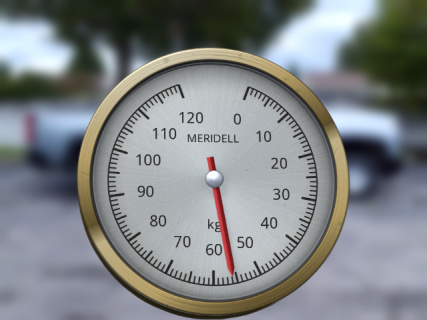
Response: {"value": 56, "unit": "kg"}
